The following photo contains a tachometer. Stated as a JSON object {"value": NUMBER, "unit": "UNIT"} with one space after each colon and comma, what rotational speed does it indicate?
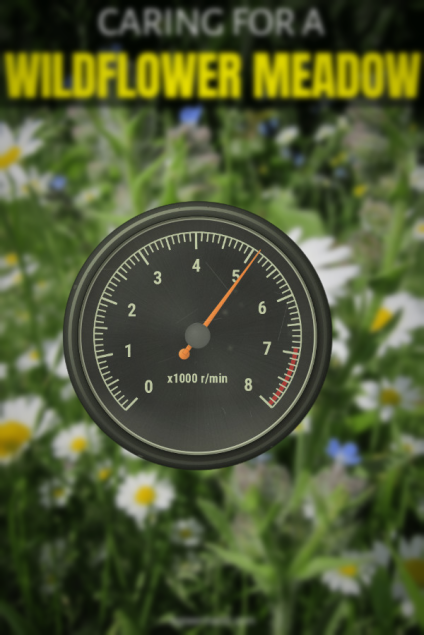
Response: {"value": 5100, "unit": "rpm"}
